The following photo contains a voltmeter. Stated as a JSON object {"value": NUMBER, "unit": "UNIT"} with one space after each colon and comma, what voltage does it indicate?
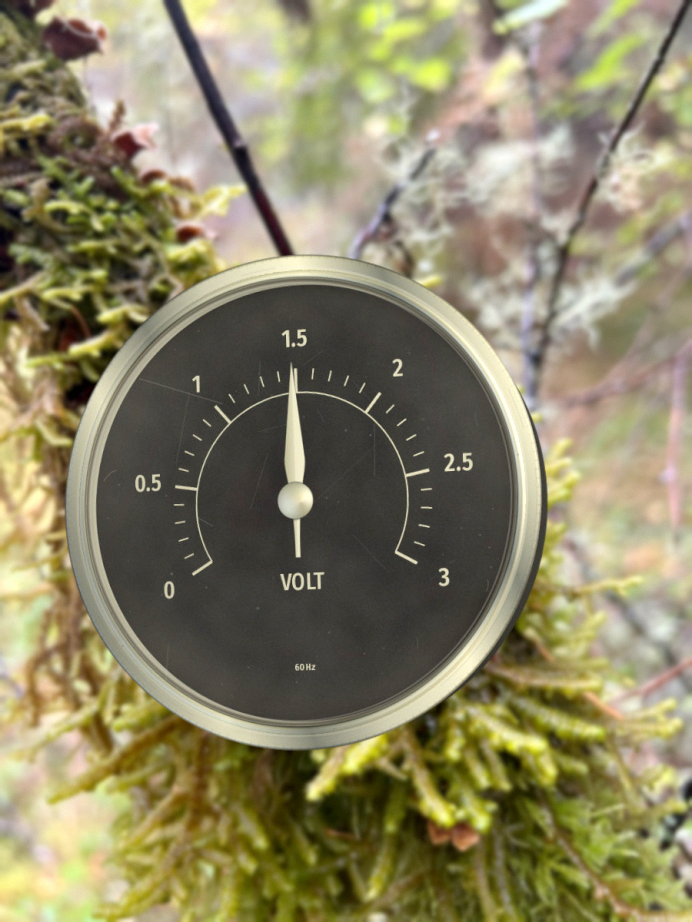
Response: {"value": 1.5, "unit": "V"}
